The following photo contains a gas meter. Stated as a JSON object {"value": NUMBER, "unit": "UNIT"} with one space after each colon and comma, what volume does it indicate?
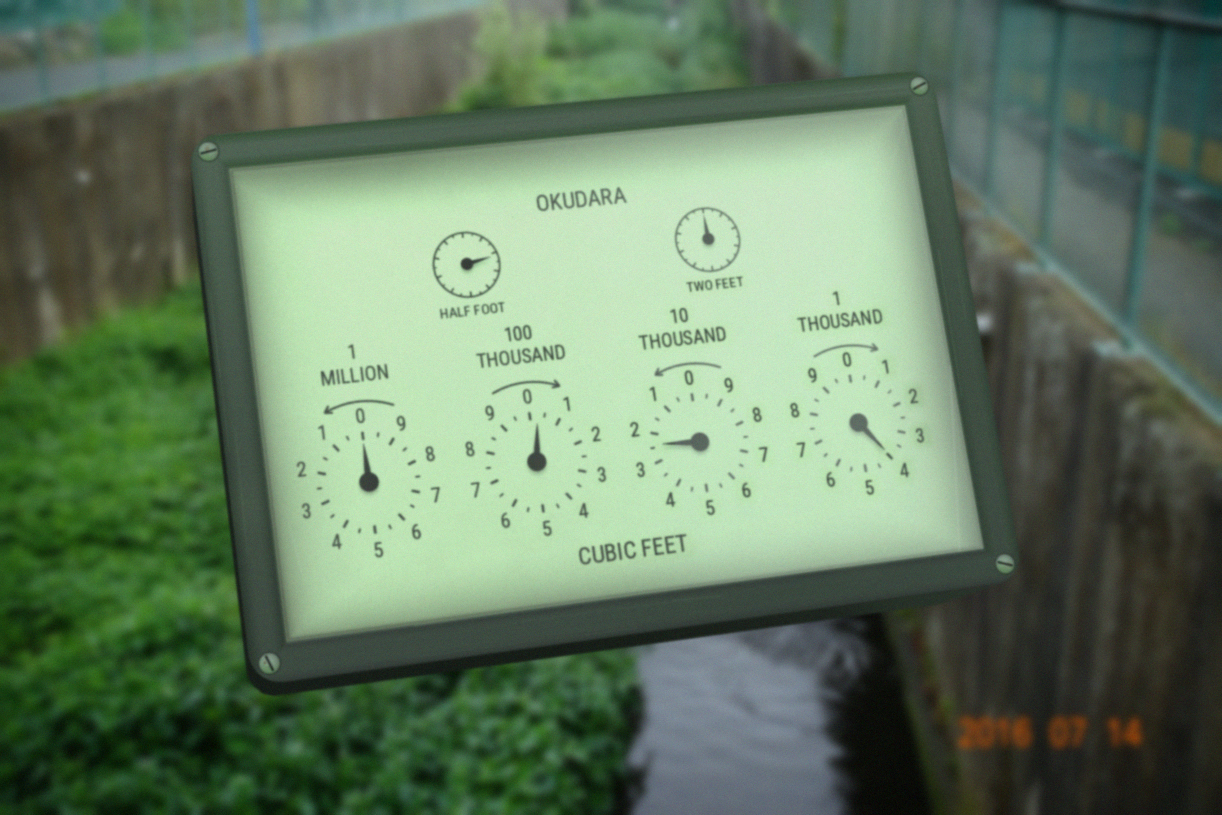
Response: {"value": 2400, "unit": "ft³"}
